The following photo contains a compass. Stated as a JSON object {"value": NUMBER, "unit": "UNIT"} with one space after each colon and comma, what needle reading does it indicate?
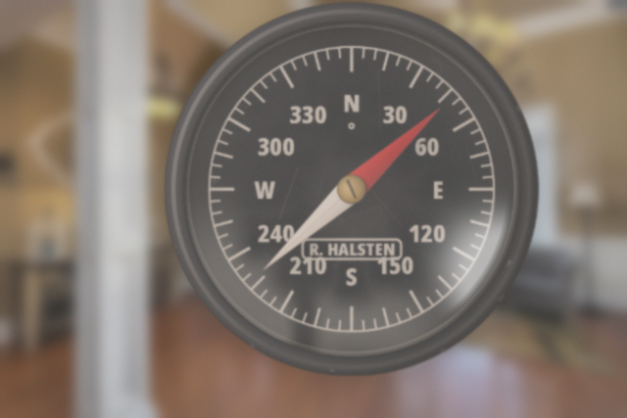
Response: {"value": 47.5, "unit": "°"}
